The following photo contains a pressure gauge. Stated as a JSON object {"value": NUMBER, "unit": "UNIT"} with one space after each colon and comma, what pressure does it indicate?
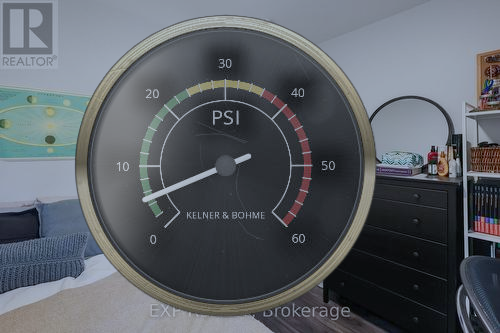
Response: {"value": 5, "unit": "psi"}
